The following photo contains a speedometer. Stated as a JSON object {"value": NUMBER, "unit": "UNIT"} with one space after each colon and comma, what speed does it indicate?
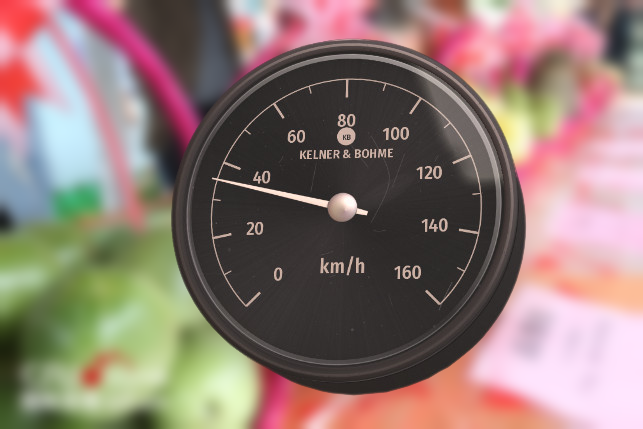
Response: {"value": 35, "unit": "km/h"}
